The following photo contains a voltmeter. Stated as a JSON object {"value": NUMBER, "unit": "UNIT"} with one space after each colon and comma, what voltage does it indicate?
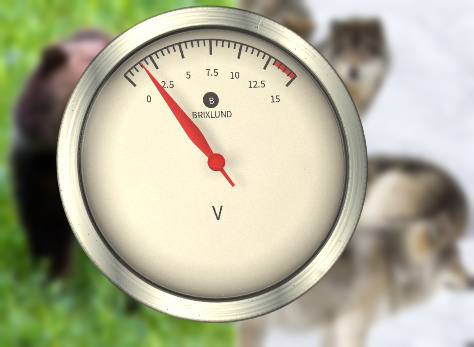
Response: {"value": 1.5, "unit": "V"}
